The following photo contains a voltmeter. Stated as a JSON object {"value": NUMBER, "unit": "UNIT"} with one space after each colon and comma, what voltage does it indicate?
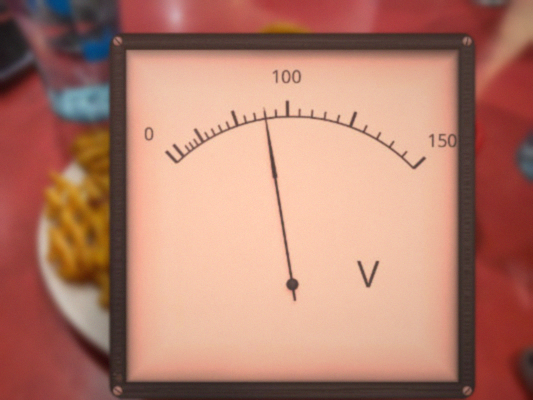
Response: {"value": 90, "unit": "V"}
